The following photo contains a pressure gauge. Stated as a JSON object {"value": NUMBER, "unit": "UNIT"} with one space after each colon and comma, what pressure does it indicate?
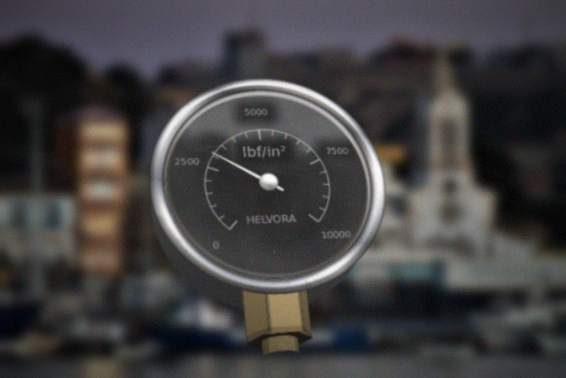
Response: {"value": 3000, "unit": "psi"}
